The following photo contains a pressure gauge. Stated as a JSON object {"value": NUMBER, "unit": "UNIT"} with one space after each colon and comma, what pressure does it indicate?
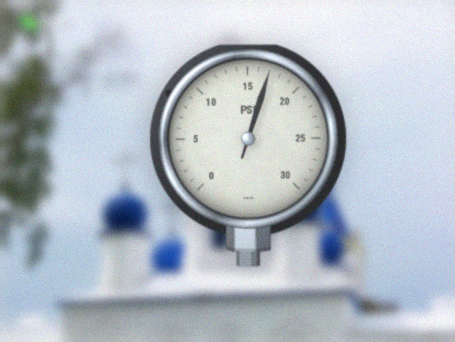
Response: {"value": 17, "unit": "psi"}
